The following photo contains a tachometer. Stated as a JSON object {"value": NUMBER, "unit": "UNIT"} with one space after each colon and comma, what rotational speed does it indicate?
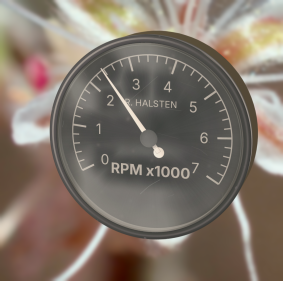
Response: {"value": 2400, "unit": "rpm"}
